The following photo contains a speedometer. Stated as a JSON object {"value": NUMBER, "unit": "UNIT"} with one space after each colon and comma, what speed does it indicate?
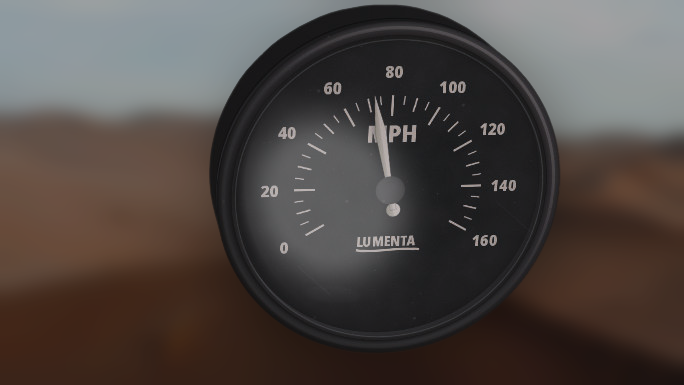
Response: {"value": 72.5, "unit": "mph"}
